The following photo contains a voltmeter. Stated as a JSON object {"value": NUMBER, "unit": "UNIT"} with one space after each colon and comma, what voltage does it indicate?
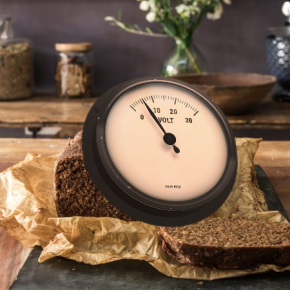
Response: {"value": 5, "unit": "V"}
